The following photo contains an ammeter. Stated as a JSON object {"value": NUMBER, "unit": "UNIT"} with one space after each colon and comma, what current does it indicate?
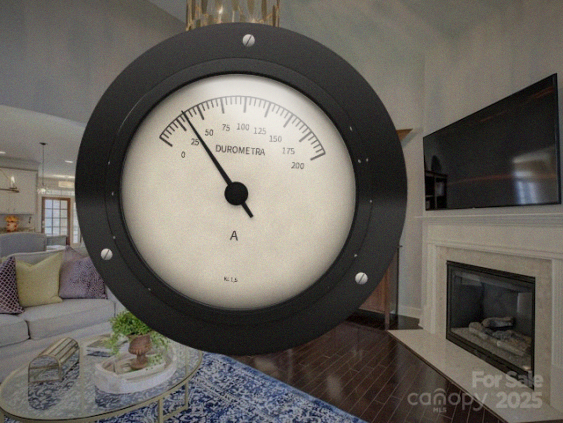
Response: {"value": 35, "unit": "A"}
